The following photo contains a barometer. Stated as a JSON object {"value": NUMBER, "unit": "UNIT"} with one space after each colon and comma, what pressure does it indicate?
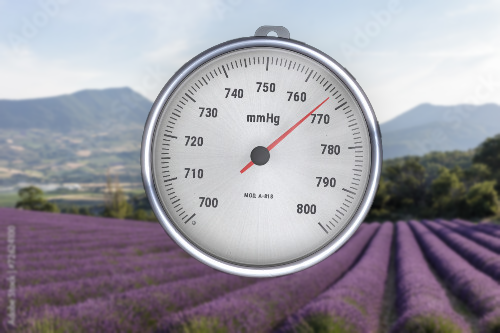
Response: {"value": 767, "unit": "mmHg"}
